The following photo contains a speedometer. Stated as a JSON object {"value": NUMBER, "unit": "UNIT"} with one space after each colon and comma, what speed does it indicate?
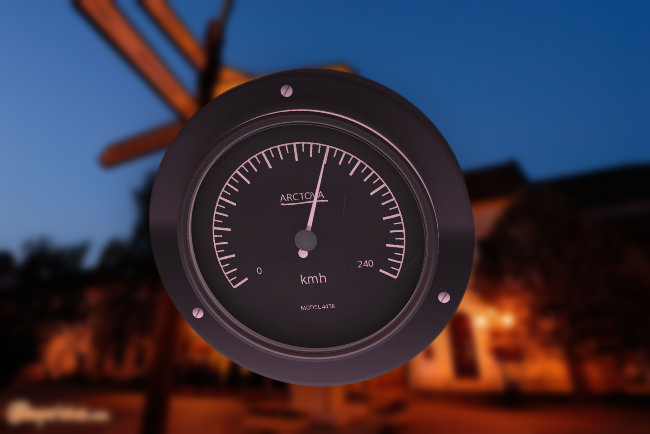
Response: {"value": 140, "unit": "km/h"}
